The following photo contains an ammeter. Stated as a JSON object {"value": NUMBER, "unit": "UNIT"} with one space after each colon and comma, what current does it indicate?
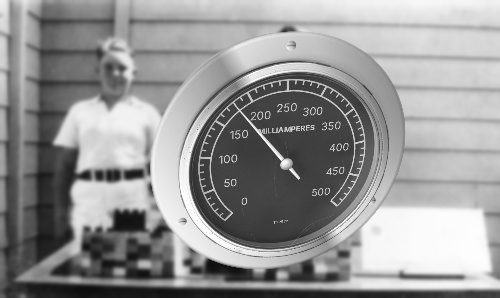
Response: {"value": 180, "unit": "mA"}
